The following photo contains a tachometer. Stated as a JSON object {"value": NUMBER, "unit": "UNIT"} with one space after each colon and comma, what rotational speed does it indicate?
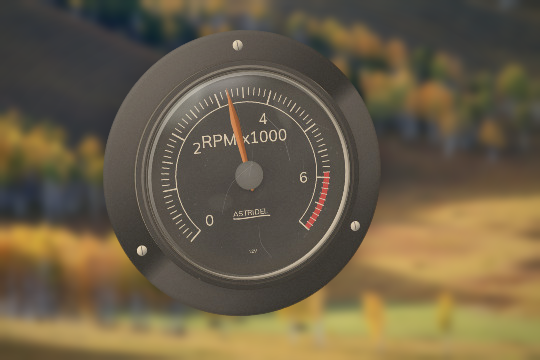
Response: {"value": 3200, "unit": "rpm"}
